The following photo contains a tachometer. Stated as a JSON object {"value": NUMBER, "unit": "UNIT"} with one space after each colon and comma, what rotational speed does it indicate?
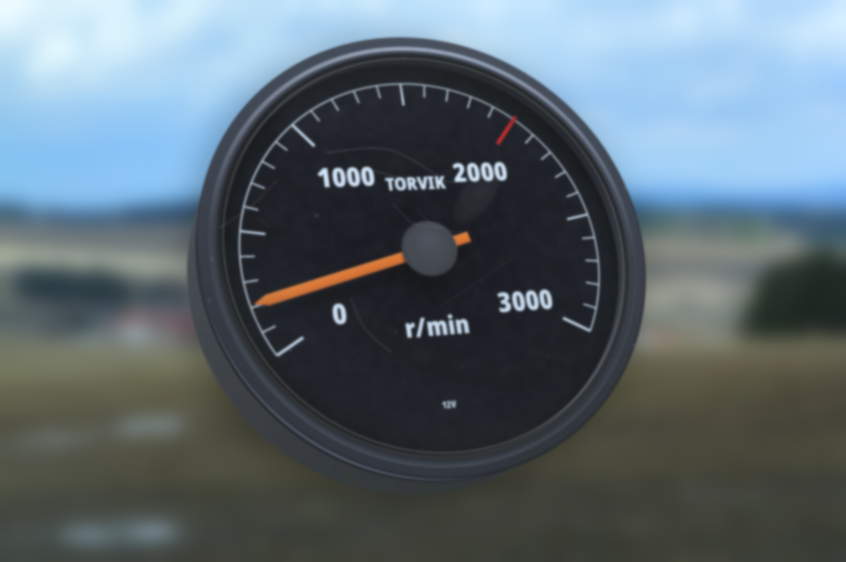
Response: {"value": 200, "unit": "rpm"}
